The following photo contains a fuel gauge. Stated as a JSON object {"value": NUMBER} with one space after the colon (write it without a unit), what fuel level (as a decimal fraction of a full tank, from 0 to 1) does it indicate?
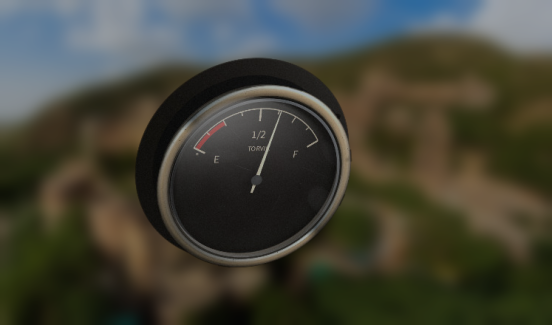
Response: {"value": 0.625}
